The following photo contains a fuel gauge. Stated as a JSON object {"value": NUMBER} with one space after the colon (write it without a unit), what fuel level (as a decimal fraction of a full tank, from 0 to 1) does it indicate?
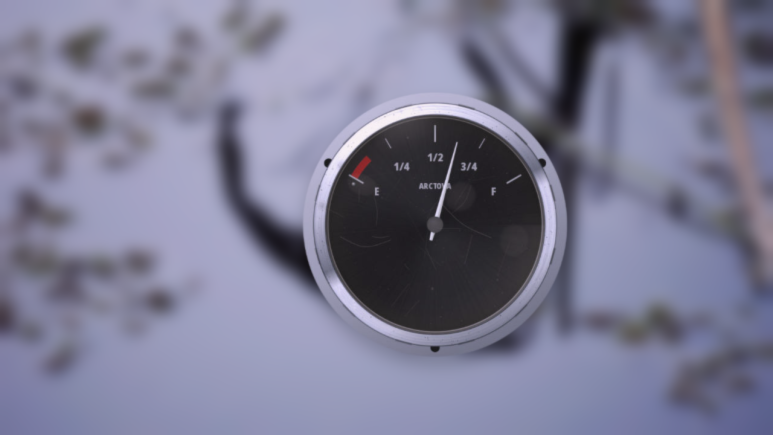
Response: {"value": 0.625}
